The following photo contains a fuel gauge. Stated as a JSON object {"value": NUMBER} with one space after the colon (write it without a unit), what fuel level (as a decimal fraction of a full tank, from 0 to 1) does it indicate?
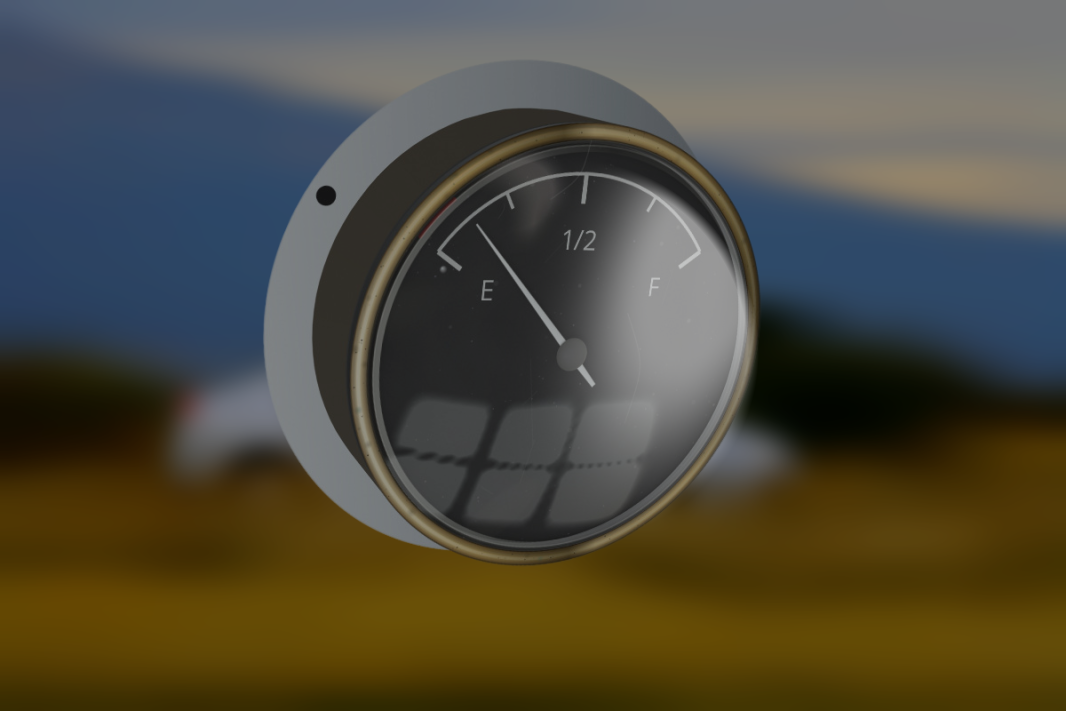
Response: {"value": 0.125}
